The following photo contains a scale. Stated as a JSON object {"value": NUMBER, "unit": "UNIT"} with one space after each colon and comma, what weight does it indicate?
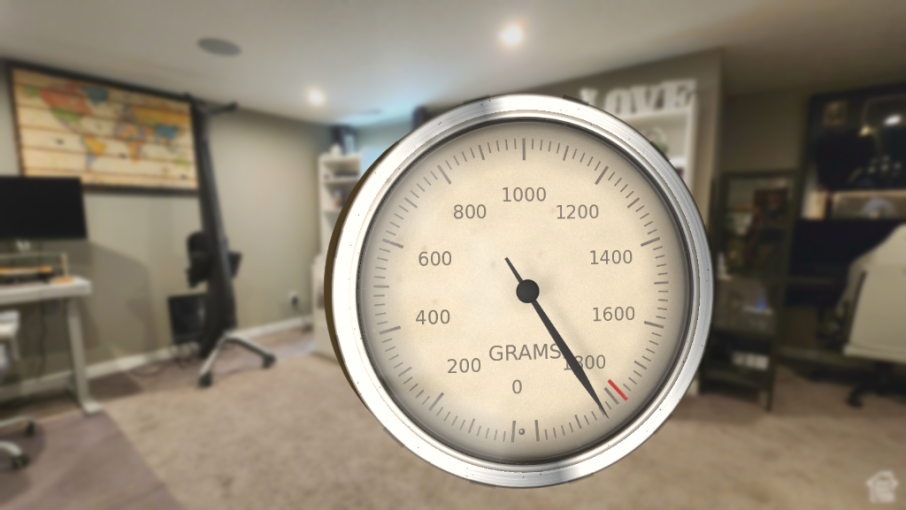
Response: {"value": 1840, "unit": "g"}
